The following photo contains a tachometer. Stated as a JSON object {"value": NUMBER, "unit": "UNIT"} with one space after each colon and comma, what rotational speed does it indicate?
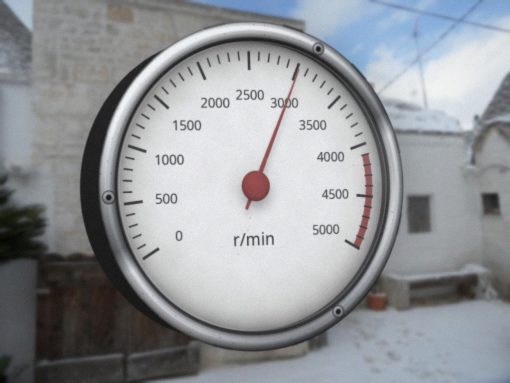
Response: {"value": 3000, "unit": "rpm"}
